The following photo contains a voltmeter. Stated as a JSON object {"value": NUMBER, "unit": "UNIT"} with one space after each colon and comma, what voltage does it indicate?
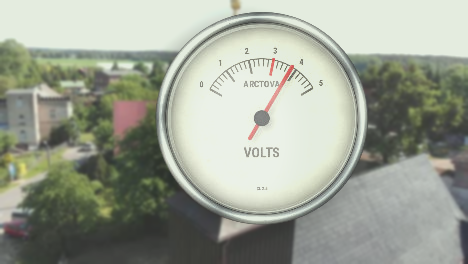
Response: {"value": 3.8, "unit": "V"}
